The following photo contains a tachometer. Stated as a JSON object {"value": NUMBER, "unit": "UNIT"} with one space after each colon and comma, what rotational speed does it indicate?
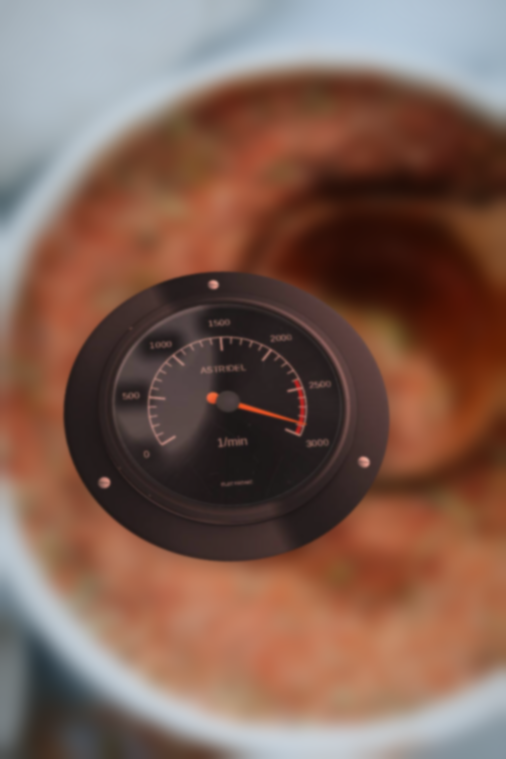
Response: {"value": 2900, "unit": "rpm"}
